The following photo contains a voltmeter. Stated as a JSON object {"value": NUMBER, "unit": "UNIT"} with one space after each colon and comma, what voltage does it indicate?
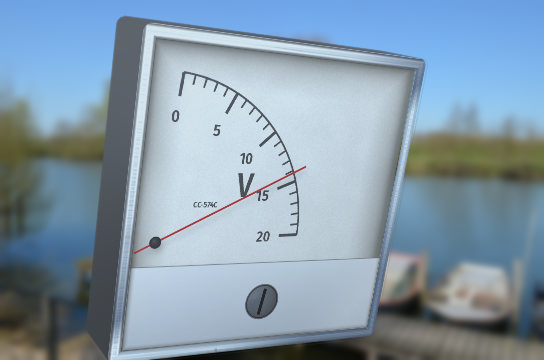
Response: {"value": 14, "unit": "V"}
